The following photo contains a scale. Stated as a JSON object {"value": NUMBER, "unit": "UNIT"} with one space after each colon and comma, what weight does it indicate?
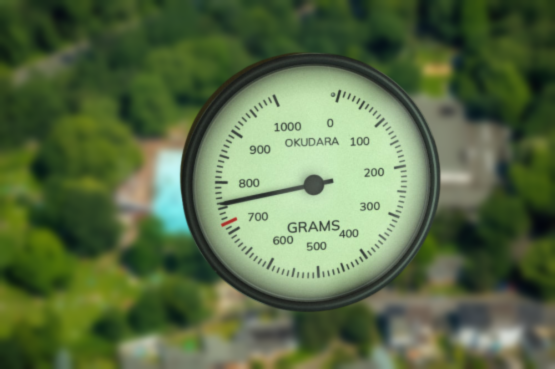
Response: {"value": 760, "unit": "g"}
